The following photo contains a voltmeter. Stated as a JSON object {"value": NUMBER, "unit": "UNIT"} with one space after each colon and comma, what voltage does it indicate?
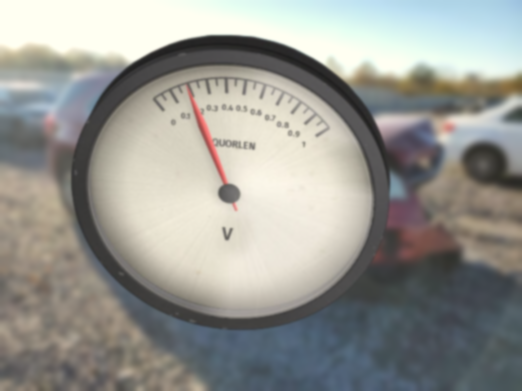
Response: {"value": 0.2, "unit": "V"}
